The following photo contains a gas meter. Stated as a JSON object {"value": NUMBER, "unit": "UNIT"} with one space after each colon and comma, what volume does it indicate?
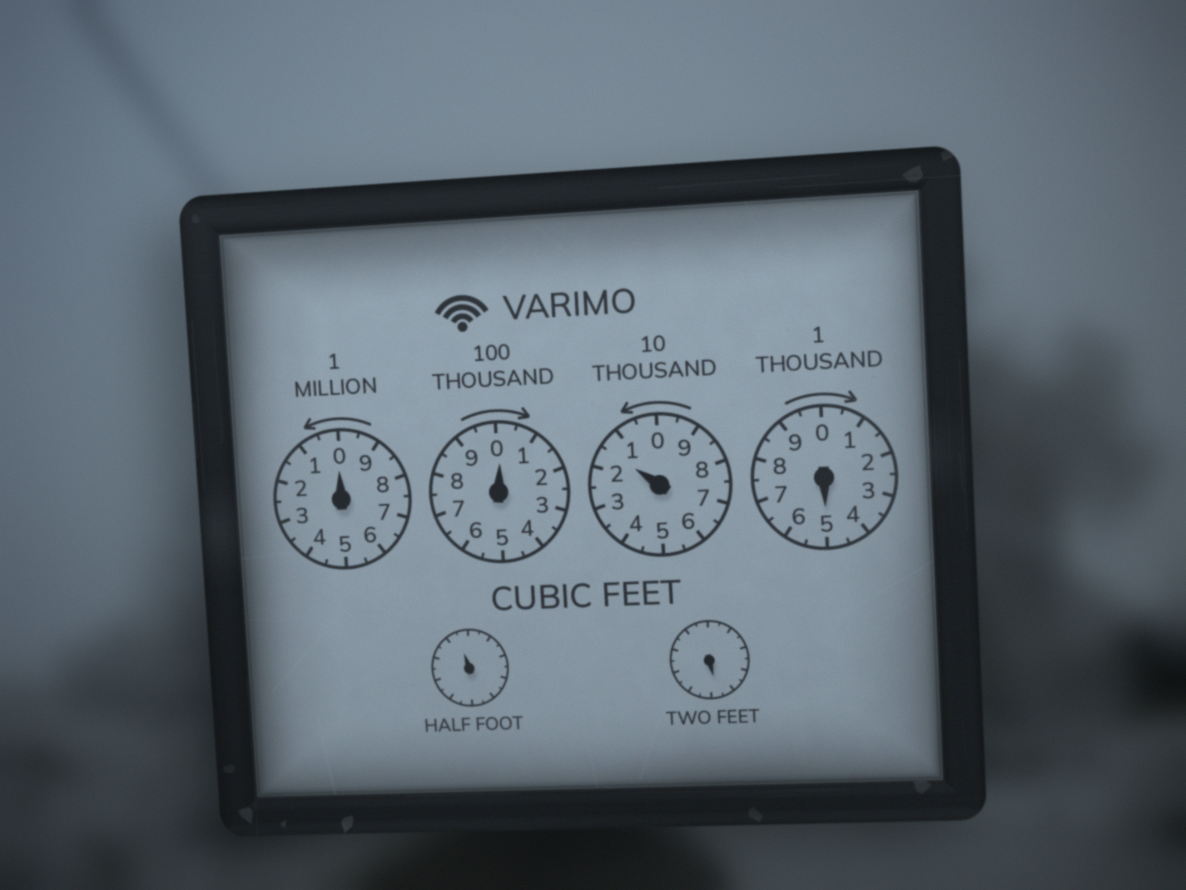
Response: {"value": 1500, "unit": "ft³"}
